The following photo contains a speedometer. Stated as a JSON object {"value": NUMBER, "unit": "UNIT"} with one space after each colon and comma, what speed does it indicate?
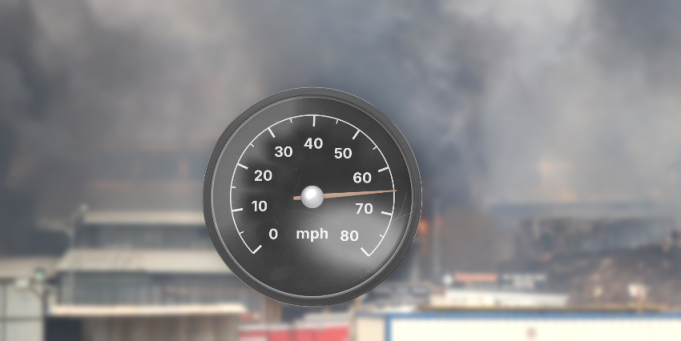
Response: {"value": 65, "unit": "mph"}
